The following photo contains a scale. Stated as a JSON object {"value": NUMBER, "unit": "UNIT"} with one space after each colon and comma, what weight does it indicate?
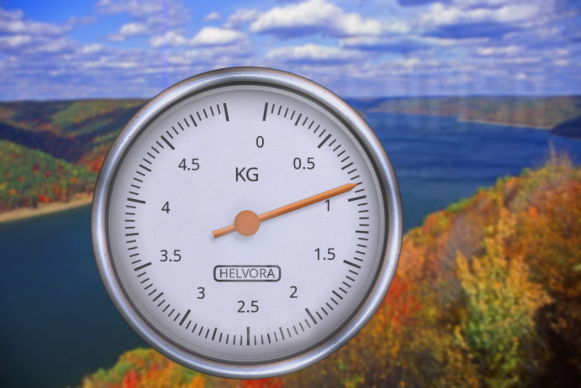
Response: {"value": 0.9, "unit": "kg"}
